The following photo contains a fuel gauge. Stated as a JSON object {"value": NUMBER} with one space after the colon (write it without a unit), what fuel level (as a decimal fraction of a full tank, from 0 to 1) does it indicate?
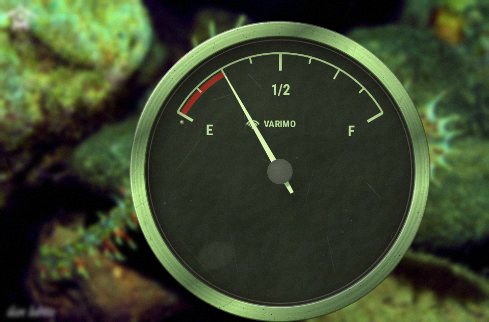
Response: {"value": 0.25}
